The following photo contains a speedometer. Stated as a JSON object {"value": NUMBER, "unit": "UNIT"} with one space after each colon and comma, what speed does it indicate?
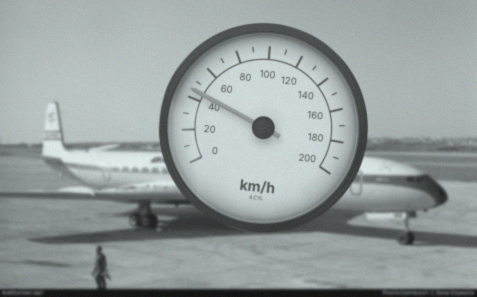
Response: {"value": 45, "unit": "km/h"}
